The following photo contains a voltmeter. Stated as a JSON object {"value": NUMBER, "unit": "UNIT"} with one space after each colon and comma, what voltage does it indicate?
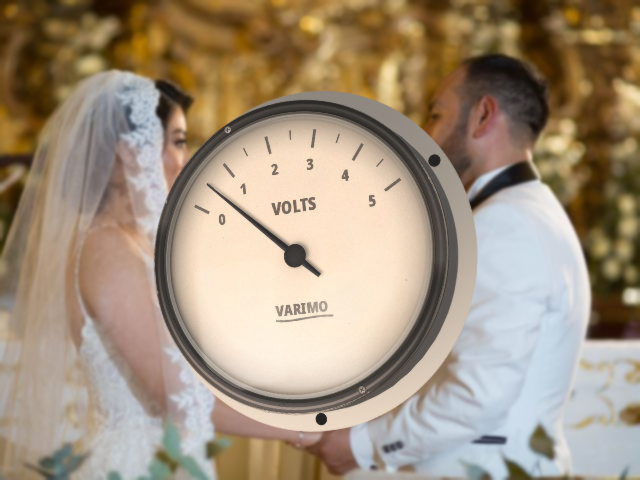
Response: {"value": 0.5, "unit": "V"}
